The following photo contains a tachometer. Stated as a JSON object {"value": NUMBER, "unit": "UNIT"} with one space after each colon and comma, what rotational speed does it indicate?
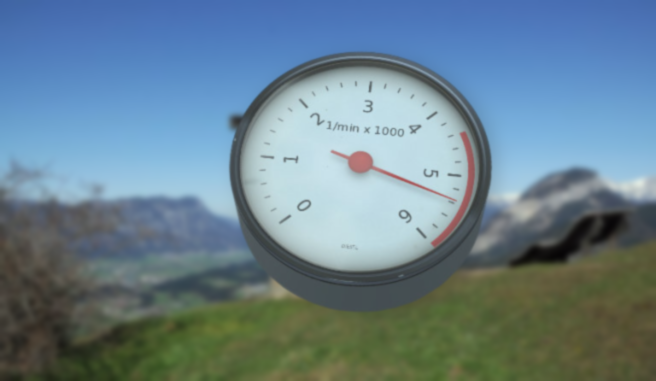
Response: {"value": 5400, "unit": "rpm"}
